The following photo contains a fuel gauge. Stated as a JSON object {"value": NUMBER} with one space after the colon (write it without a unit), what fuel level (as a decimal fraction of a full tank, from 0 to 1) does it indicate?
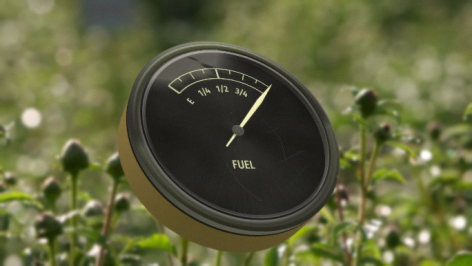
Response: {"value": 1}
